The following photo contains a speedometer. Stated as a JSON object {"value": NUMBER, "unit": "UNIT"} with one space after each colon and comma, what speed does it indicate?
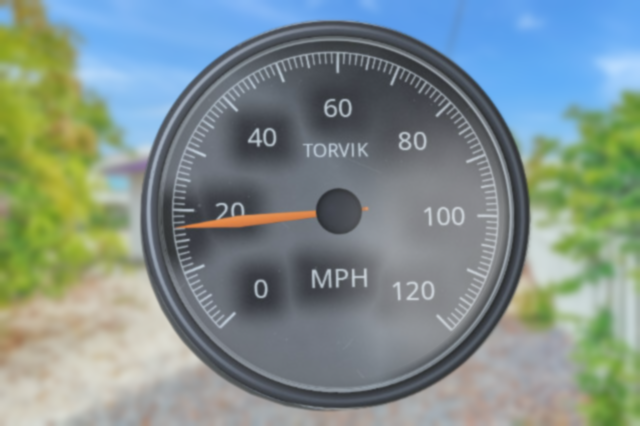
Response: {"value": 17, "unit": "mph"}
